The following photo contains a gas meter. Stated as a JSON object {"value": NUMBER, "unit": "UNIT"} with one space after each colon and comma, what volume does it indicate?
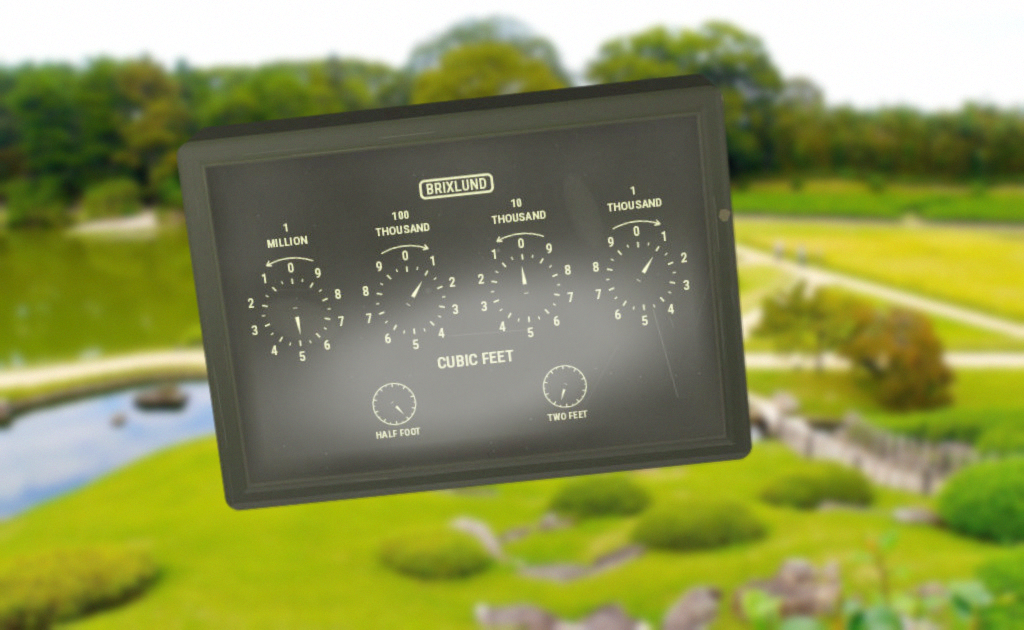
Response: {"value": 510100, "unit": "ft³"}
